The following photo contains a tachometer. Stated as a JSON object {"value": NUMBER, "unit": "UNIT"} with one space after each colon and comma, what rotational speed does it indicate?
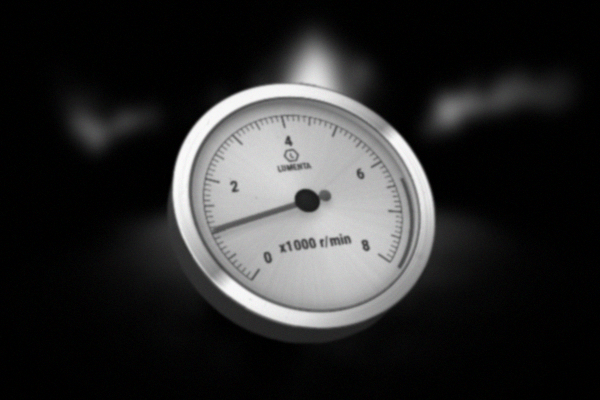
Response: {"value": 1000, "unit": "rpm"}
